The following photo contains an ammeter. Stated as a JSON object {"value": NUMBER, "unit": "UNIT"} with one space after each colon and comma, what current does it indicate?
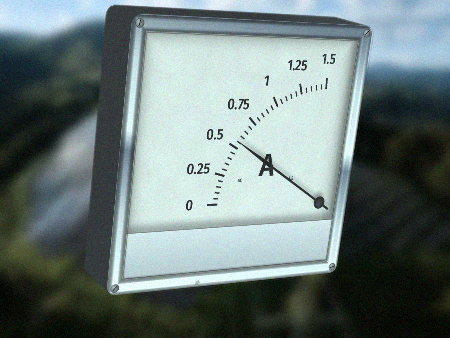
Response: {"value": 0.55, "unit": "A"}
